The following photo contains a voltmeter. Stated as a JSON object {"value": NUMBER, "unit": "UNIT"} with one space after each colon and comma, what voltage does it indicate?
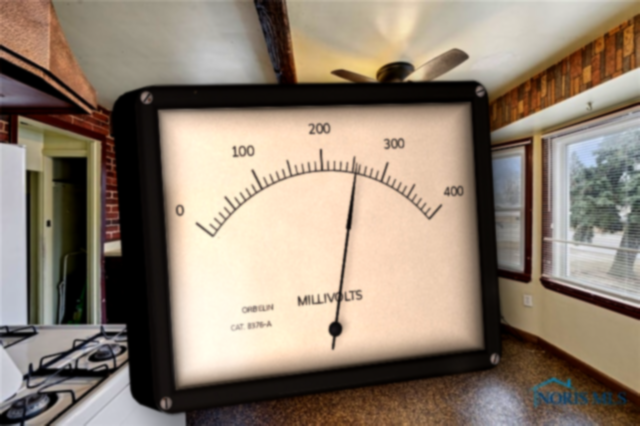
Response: {"value": 250, "unit": "mV"}
